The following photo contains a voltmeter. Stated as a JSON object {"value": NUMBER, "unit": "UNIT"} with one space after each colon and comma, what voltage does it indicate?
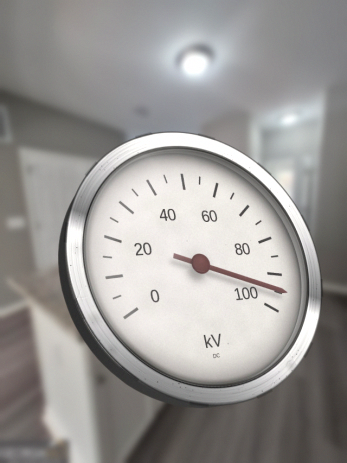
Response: {"value": 95, "unit": "kV"}
